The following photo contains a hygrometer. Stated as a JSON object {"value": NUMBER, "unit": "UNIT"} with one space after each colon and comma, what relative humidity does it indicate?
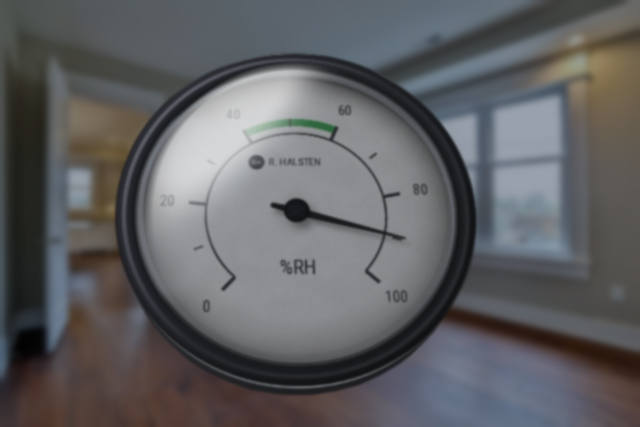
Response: {"value": 90, "unit": "%"}
